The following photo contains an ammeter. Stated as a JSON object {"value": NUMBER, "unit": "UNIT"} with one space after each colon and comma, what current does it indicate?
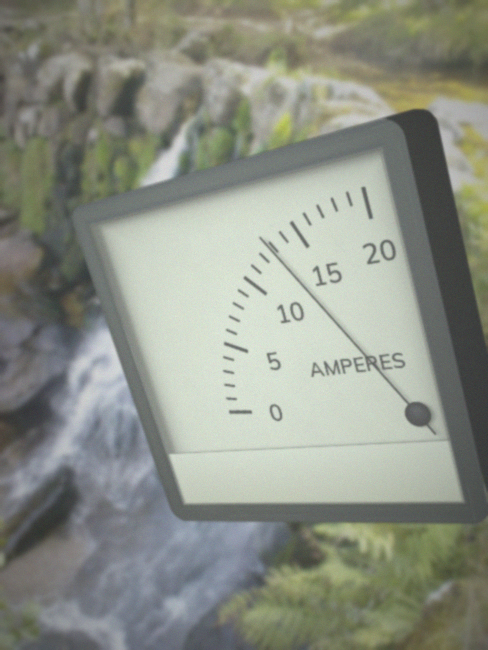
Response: {"value": 13, "unit": "A"}
